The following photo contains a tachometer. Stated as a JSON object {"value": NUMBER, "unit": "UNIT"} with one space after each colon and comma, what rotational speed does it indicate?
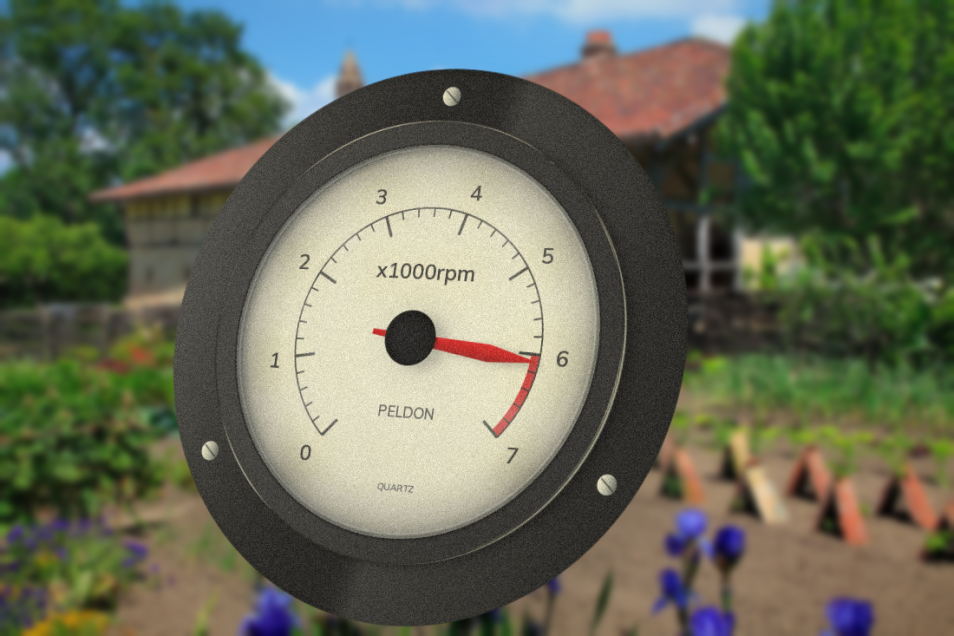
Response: {"value": 6100, "unit": "rpm"}
